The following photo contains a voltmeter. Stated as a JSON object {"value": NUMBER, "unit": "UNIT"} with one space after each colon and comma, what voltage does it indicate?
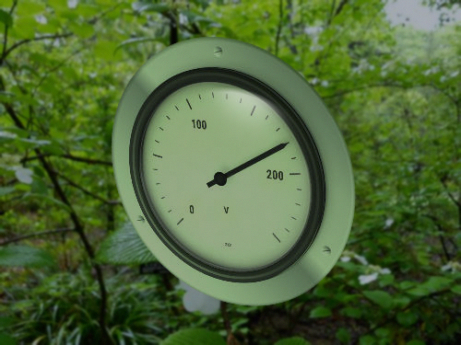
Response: {"value": 180, "unit": "V"}
